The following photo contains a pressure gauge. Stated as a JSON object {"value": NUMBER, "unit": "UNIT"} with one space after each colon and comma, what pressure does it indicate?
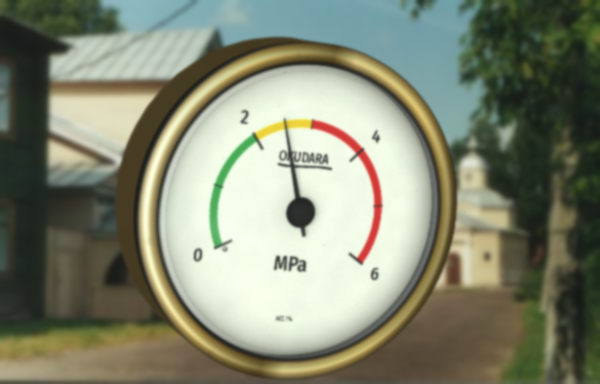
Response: {"value": 2.5, "unit": "MPa"}
